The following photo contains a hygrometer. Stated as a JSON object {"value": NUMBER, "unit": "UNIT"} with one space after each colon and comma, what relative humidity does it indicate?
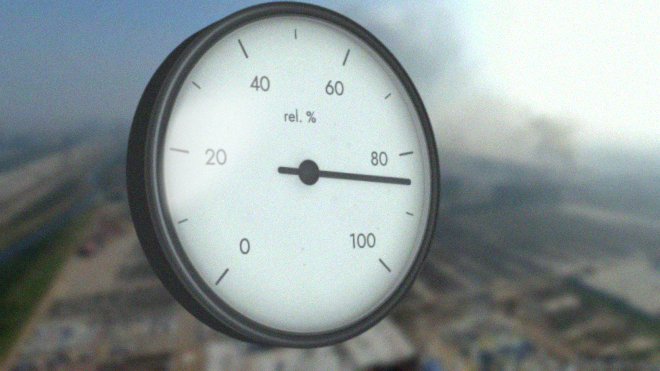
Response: {"value": 85, "unit": "%"}
